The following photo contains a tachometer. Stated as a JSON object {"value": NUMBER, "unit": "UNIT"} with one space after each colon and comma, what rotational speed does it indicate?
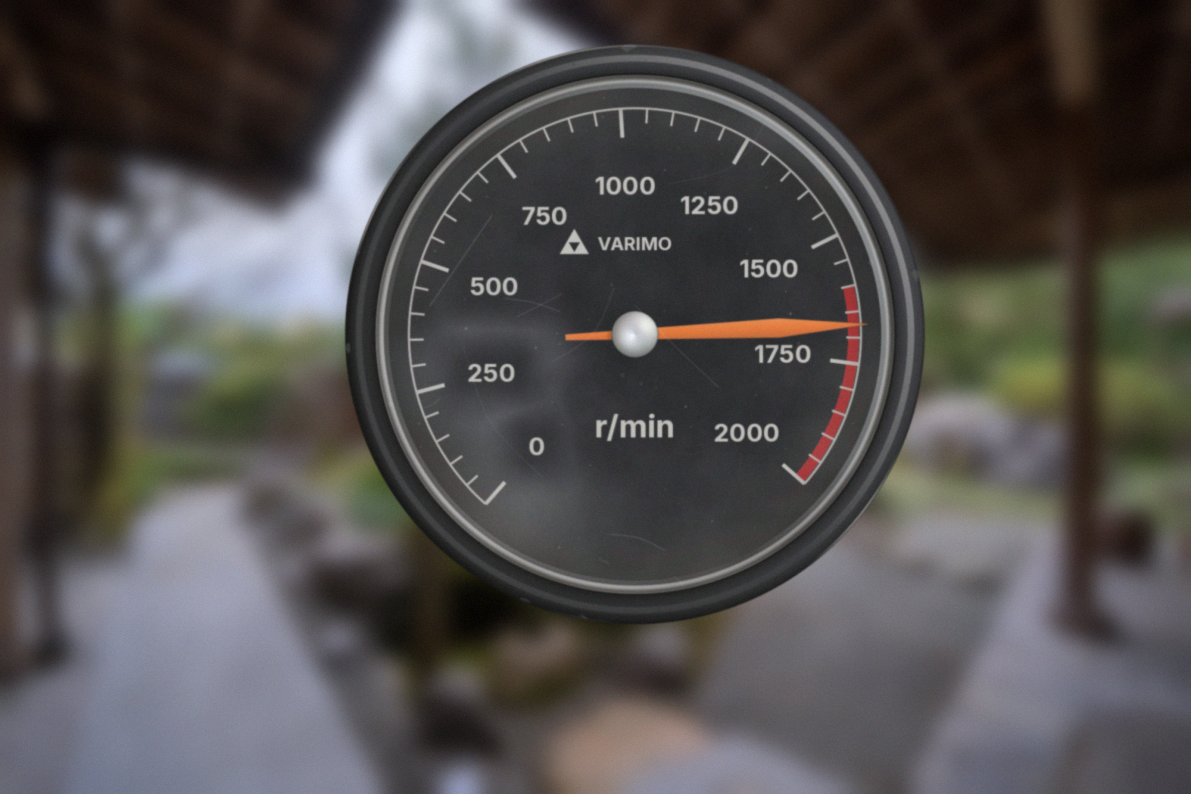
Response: {"value": 1675, "unit": "rpm"}
